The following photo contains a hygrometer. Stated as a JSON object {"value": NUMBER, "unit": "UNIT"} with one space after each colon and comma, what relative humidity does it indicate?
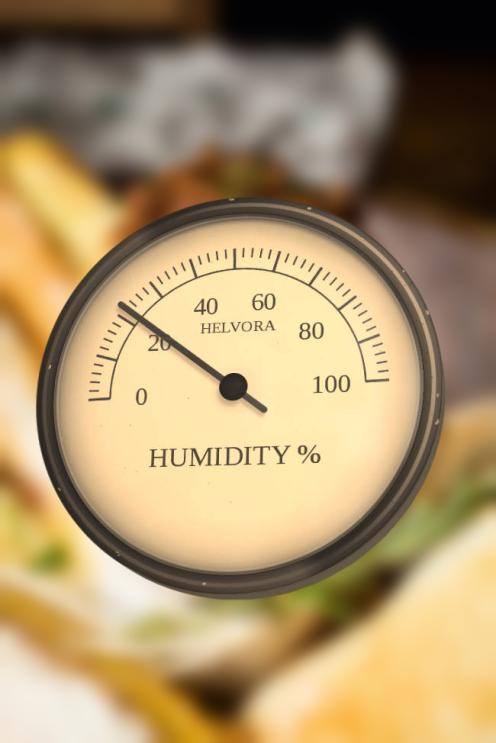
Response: {"value": 22, "unit": "%"}
